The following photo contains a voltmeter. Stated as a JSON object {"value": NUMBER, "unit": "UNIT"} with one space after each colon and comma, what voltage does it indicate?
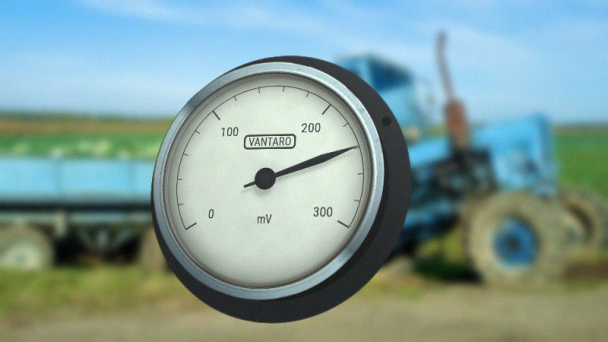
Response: {"value": 240, "unit": "mV"}
